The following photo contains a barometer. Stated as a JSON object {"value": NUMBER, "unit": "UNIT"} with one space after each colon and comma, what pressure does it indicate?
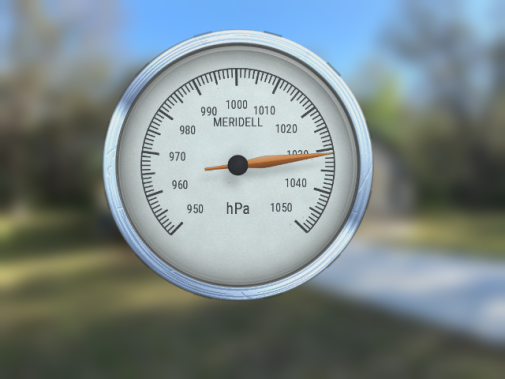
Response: {"value": 1031, "unit": "hPa"}
